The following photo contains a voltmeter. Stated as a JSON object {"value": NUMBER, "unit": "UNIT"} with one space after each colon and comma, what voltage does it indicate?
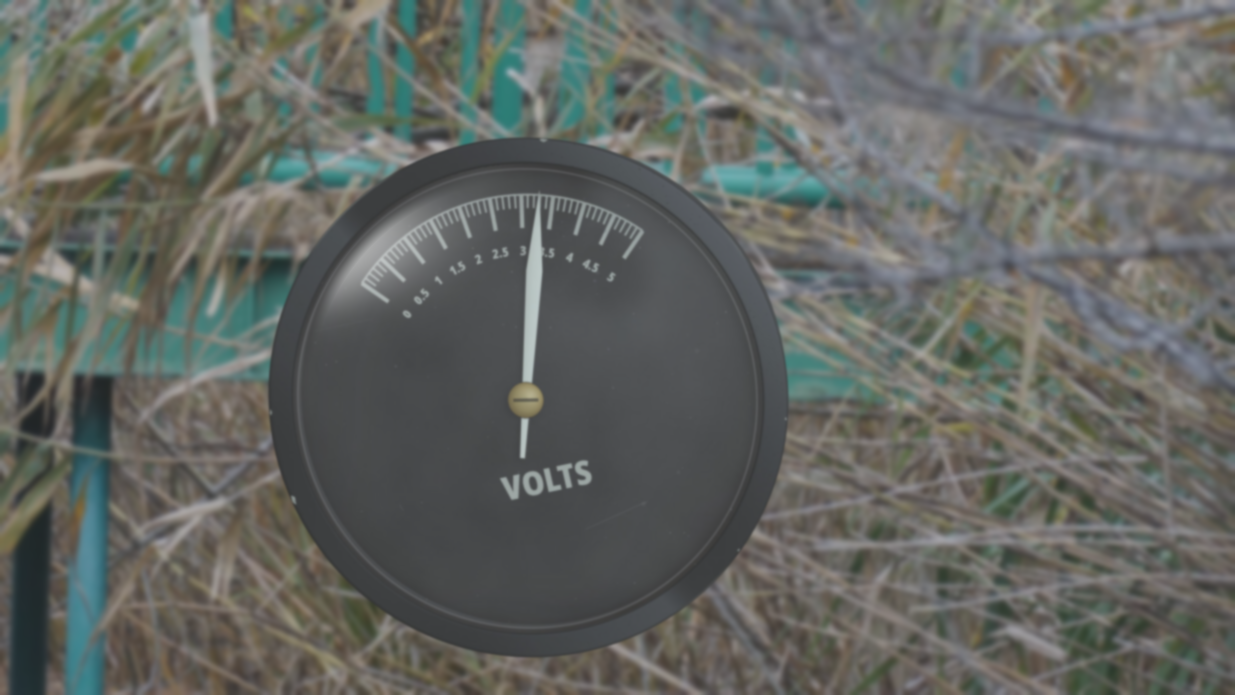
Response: {"value": 3.3, "unit": "V"}
